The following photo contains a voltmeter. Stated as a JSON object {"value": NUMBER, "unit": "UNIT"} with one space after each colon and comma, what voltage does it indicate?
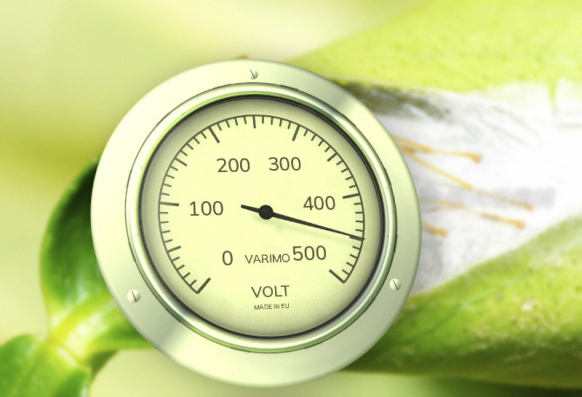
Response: {"value": 450, "unit": "V"}
